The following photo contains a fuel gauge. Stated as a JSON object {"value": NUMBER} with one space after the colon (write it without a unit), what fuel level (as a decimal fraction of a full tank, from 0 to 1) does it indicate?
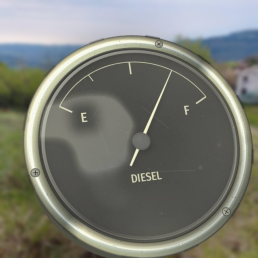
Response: {"value": 0.75}
